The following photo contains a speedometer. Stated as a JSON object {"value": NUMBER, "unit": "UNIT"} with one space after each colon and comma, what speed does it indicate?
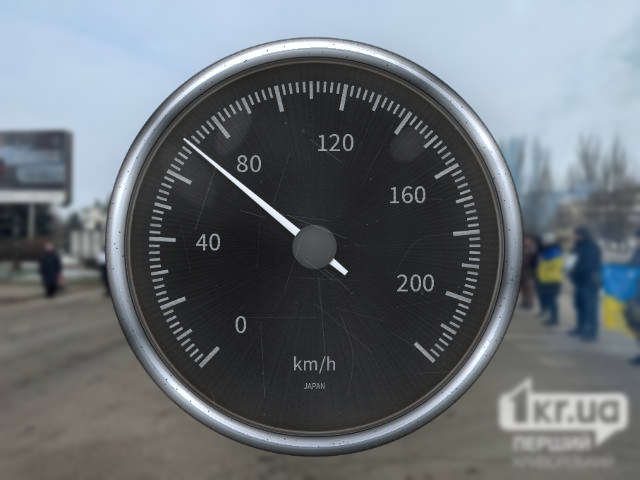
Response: {"value": 70, "unit": "km/h"}
